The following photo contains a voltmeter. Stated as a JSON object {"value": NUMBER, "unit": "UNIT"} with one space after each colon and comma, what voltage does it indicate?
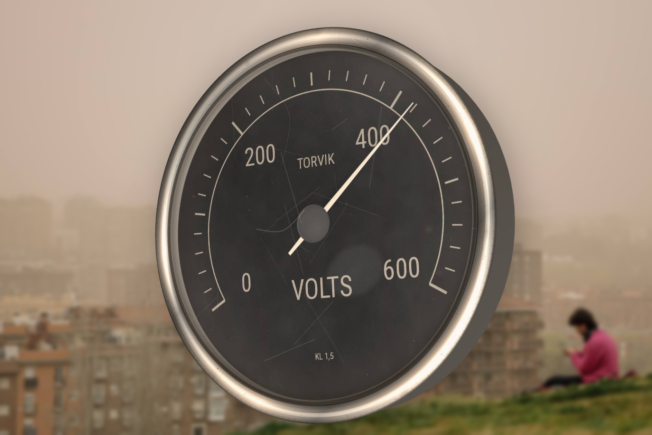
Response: {"value": 420, "unit": "V"}
